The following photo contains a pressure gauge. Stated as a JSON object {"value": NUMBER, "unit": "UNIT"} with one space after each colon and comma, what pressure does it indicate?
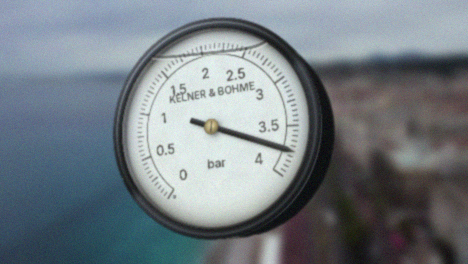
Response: {"value": 3.75, "unit": "bar"}
